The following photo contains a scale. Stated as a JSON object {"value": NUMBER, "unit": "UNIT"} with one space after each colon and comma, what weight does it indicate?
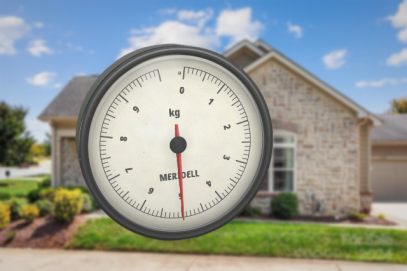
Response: {"value": 5, "unit": "kg"}
